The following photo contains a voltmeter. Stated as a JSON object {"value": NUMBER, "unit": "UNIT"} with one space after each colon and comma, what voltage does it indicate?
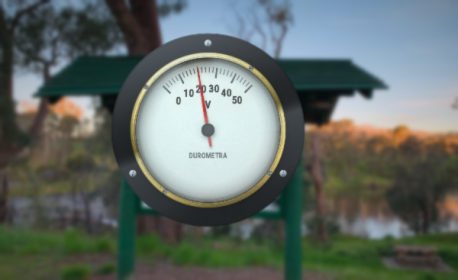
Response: {"value": 20, "unit": "V"}
